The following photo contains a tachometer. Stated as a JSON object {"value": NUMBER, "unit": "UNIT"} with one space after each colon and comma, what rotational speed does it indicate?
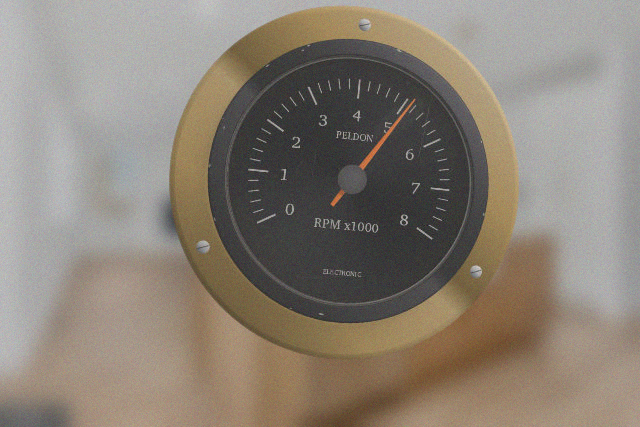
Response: {"value": 5100, "unit": "rpm"}
